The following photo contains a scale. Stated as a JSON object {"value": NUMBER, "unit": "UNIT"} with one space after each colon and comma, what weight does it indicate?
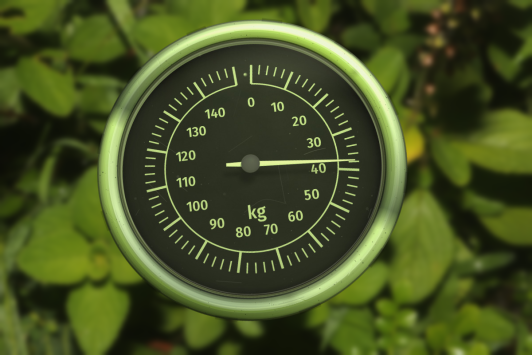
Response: {"value": 38, "unit": "kg"}
